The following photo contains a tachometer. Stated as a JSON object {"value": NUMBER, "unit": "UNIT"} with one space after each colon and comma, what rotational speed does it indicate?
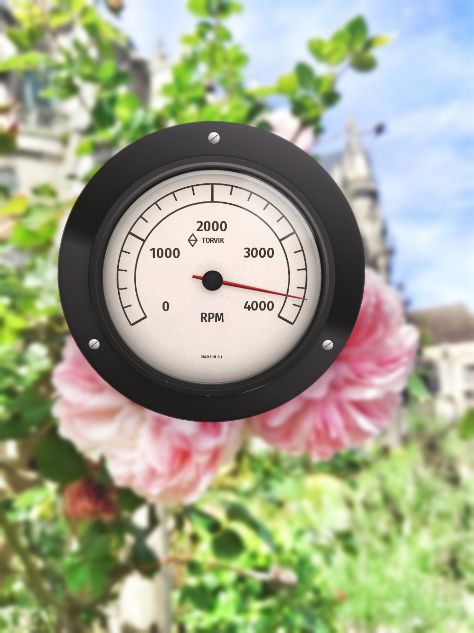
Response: {"value": 3700, "unit": "rpm"}
